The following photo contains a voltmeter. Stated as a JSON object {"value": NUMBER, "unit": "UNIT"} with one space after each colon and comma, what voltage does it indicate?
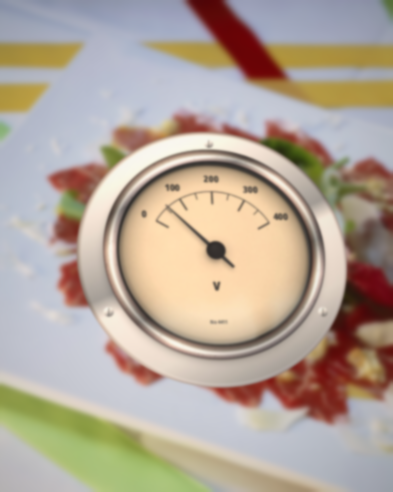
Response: {"value": 50, "unit": "V"}
